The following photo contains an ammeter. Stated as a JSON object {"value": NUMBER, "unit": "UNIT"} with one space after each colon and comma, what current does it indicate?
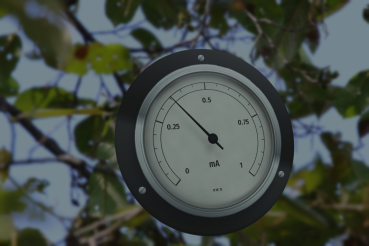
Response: {"value": 0.35, "unit": "mA"}
